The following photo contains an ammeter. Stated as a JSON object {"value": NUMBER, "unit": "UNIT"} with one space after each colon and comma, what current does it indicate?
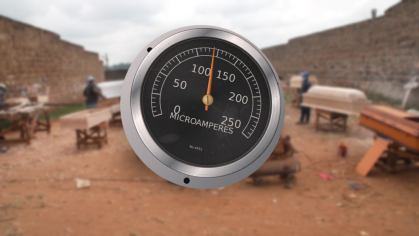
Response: {"value": 120, "unit": "µA"}
